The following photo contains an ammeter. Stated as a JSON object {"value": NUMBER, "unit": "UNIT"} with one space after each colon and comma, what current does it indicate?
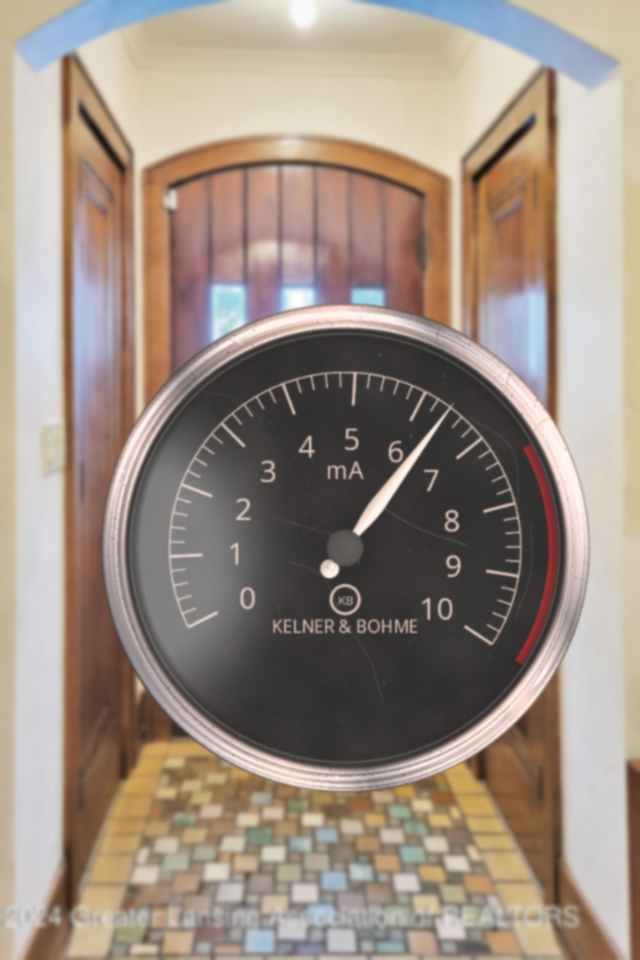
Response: {"value": 6.4, "unit": "mA"}
